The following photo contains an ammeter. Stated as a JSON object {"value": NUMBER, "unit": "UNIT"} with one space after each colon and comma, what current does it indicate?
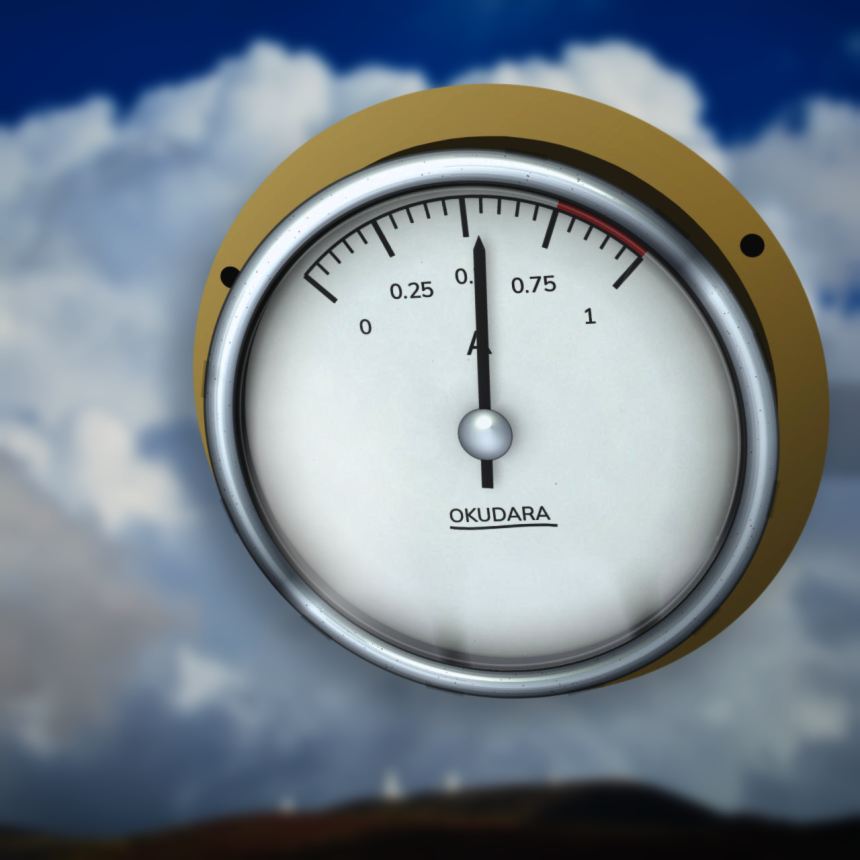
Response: {"value": 0.55, "unit": "A"}
